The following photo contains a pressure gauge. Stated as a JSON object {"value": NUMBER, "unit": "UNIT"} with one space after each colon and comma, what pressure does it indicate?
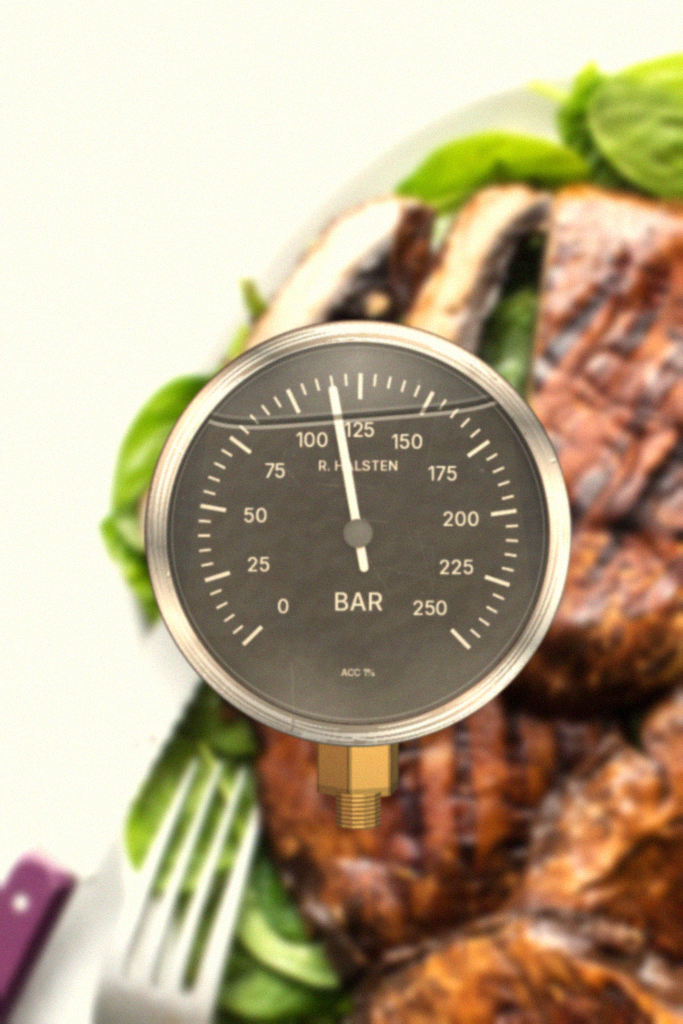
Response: {"value": 115, "unit": "bar"}
